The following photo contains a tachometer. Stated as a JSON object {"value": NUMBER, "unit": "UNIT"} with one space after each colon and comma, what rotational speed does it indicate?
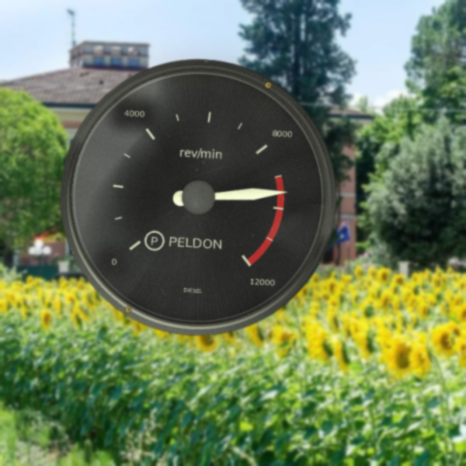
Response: {"value": 9500, "unit": "rpm"}
